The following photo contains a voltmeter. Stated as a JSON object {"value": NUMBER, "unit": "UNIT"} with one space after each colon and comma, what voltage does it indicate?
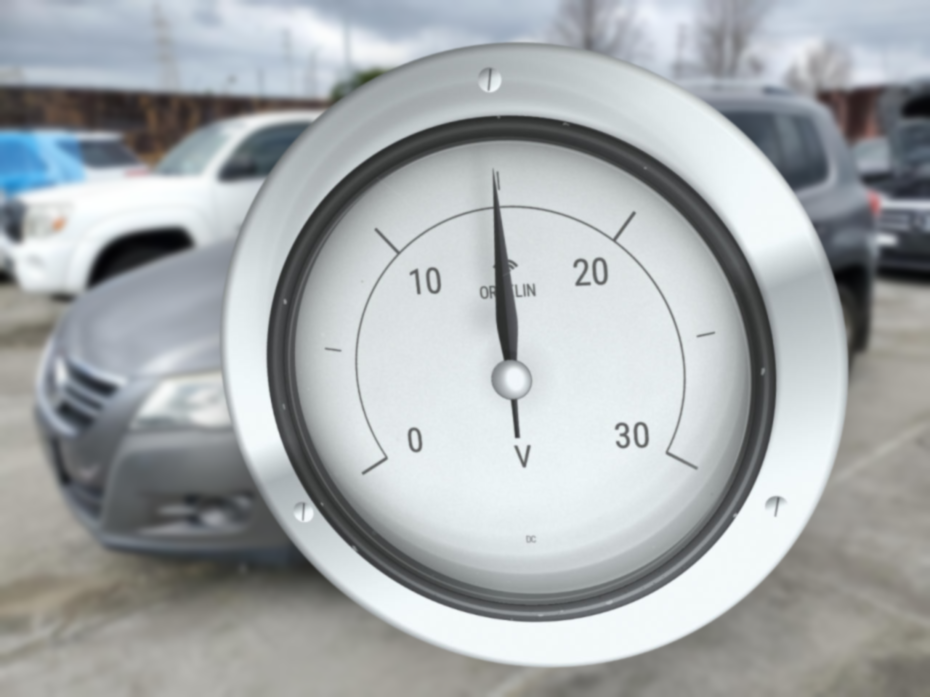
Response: {"value": 15, "unit": "V"}
